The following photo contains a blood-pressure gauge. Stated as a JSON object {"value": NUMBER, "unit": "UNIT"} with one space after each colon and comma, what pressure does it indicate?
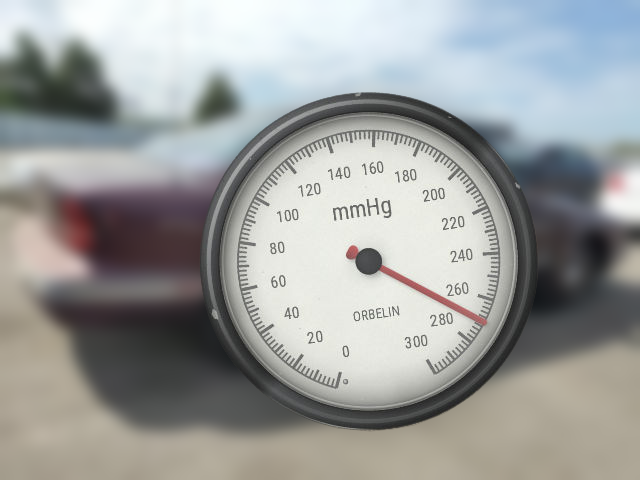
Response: {"value": 270, "unit": "mmHg"}
